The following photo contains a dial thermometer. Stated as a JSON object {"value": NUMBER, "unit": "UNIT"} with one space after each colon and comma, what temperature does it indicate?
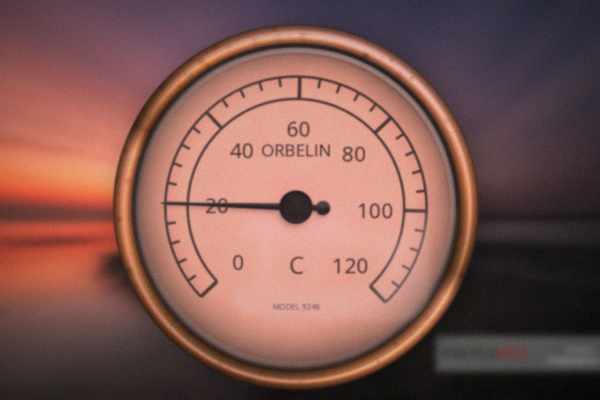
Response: {"value": 20, "unit": "°C"}
